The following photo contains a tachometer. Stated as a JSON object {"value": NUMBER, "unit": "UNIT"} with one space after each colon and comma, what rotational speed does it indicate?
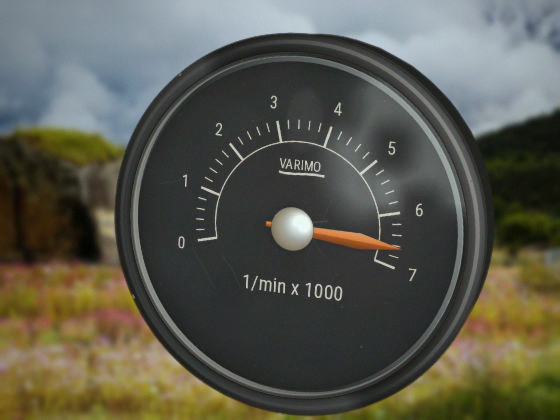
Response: {"value": 6600, "unit": "rpm"}
